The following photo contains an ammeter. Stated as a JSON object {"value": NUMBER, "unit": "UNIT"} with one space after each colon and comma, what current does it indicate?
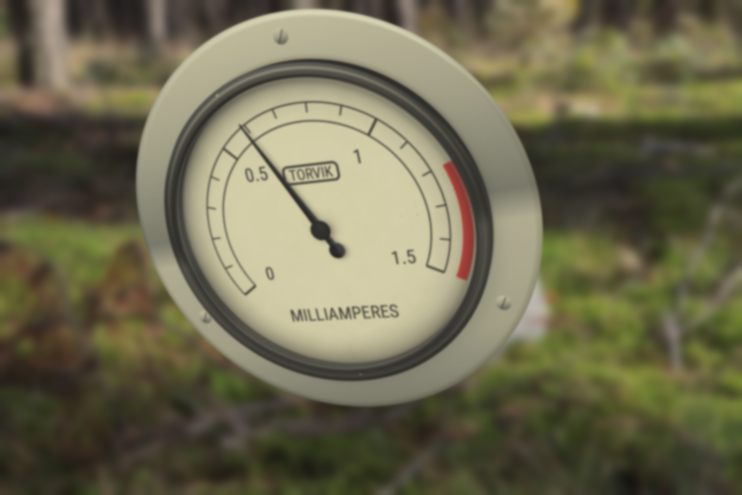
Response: {"value": 0.6, "unit": "mA"}
